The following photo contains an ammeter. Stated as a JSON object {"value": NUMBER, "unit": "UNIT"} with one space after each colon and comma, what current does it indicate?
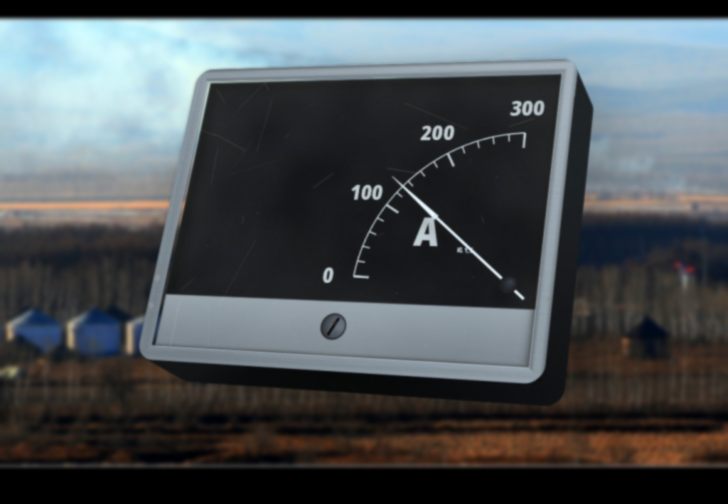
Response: {"value": 130, "unit": "A"}
